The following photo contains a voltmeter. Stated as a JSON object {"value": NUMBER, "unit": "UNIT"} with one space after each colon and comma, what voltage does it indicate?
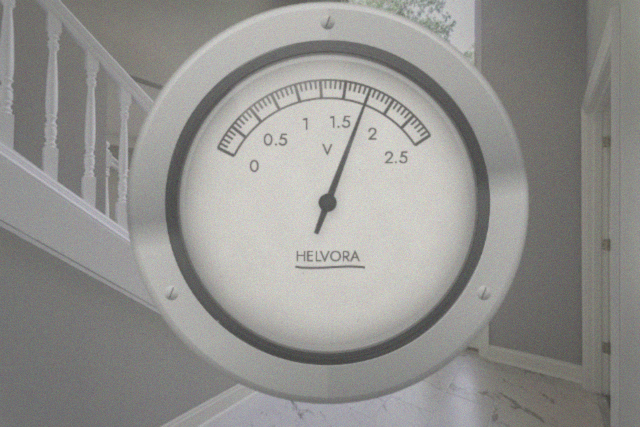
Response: {"value": 1.75, "unit": "V"}
